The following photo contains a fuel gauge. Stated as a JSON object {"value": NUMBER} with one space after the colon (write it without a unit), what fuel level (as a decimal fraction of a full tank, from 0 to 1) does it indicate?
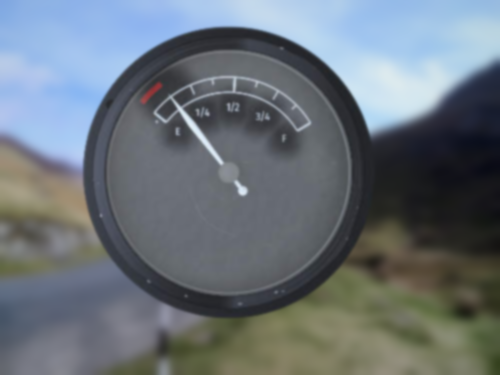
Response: {"value": 0.125}
